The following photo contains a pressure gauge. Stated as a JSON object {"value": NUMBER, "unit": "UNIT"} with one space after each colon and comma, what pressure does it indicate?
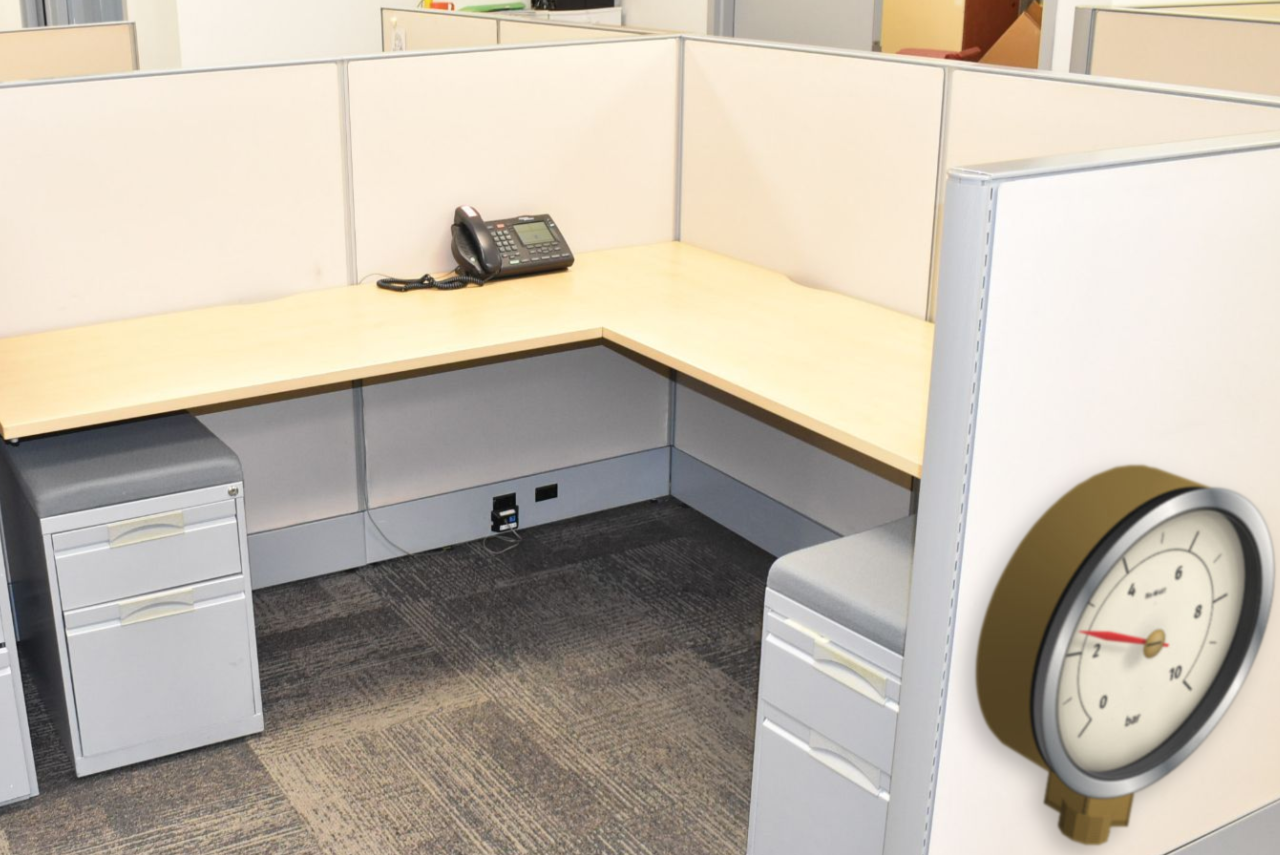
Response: {"value": 2.5, "unit": "bar"}
